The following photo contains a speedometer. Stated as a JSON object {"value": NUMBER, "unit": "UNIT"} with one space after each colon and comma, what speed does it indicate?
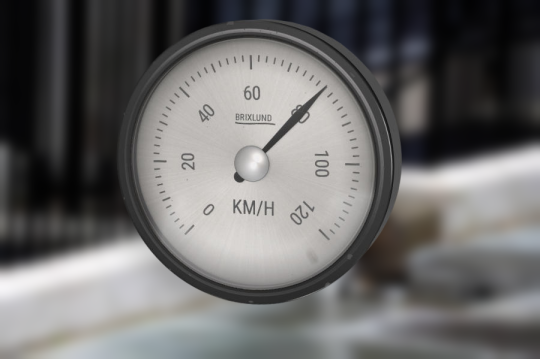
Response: {"value": 80, "unit": "km/h"}
